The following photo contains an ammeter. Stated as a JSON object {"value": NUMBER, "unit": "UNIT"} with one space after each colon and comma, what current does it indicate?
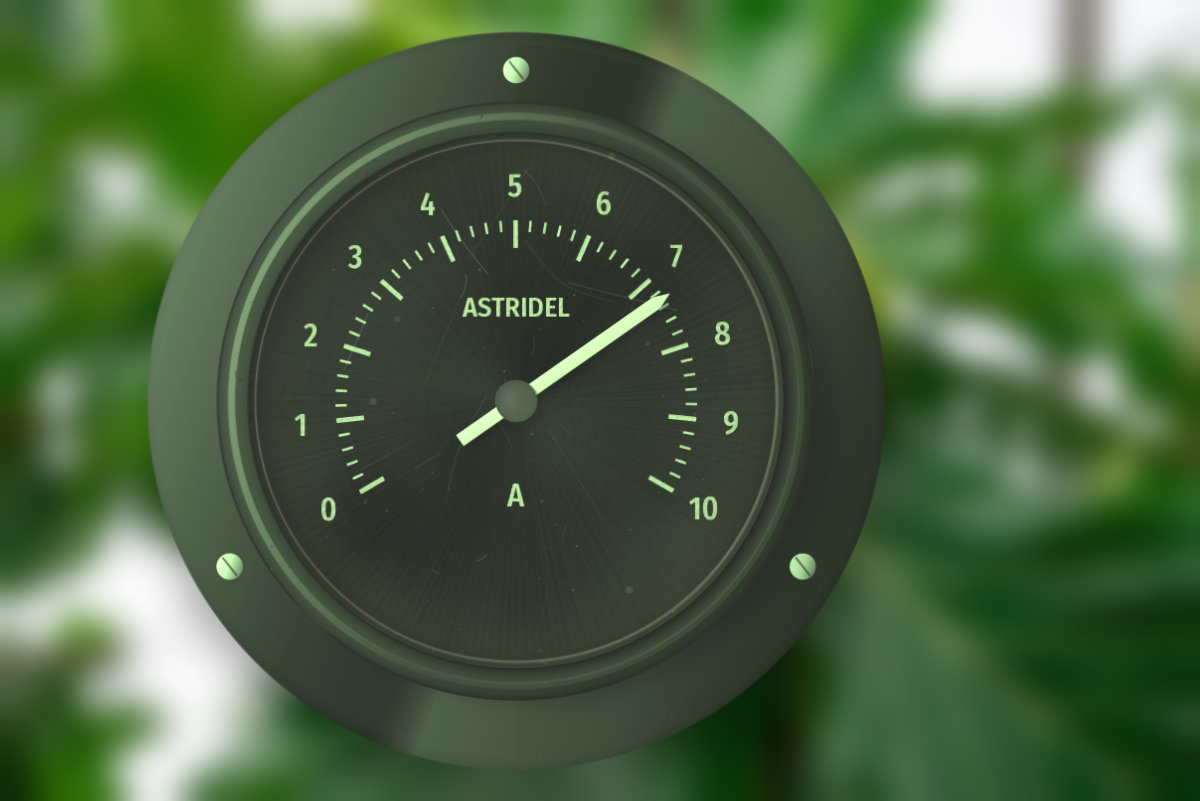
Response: {"value": 7.3, "unit": "A"}
